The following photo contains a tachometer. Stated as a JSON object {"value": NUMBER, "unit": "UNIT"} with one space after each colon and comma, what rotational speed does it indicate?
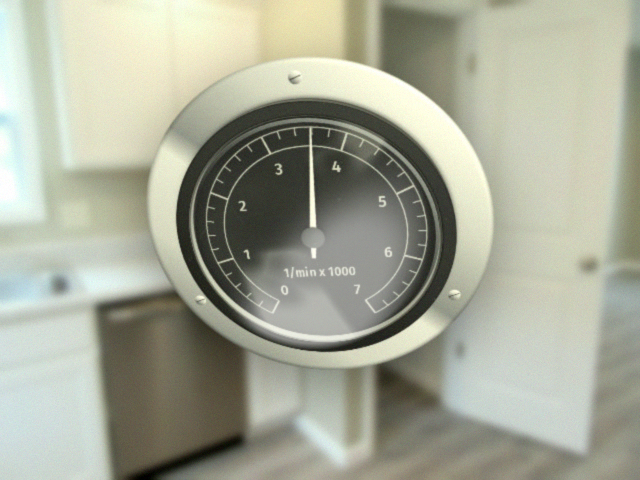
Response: {"value": 3600, "unit": "rpm"}
